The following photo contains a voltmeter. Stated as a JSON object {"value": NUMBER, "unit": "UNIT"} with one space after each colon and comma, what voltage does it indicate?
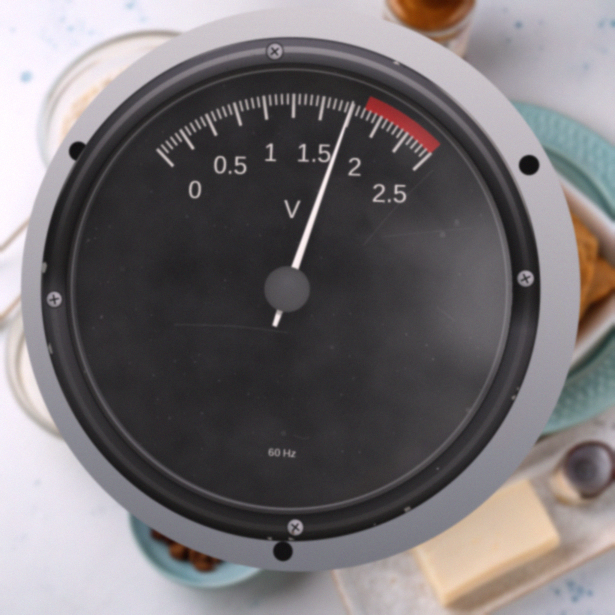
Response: {"value": 1.75, "unit": "V"}
